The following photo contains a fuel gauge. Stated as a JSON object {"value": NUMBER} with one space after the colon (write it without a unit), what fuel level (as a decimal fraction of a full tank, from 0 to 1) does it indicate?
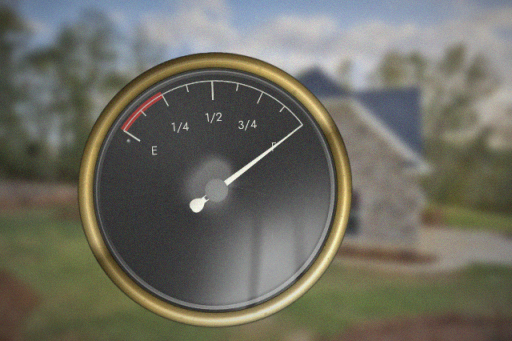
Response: {"value": 1}
